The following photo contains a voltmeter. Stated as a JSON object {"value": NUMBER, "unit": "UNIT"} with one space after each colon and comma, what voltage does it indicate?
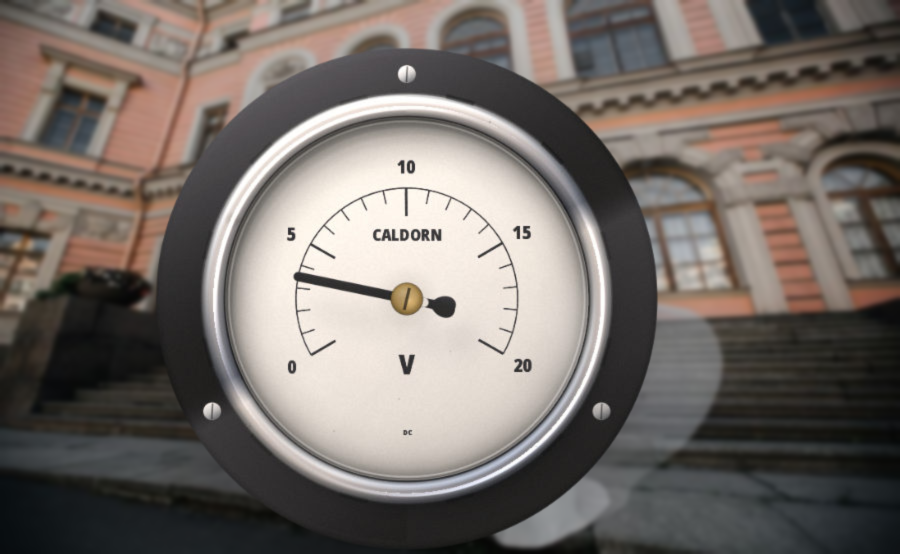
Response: {"value": 3.5, "unit": "V"}
